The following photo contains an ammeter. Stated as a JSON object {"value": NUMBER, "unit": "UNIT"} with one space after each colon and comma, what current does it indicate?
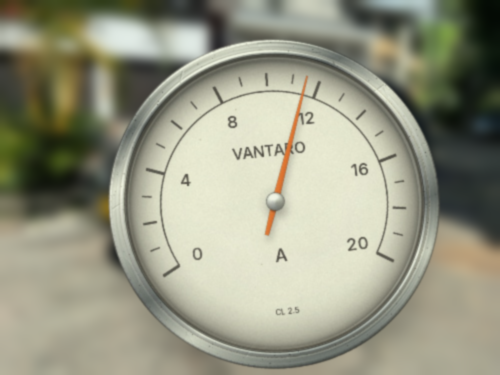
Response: {"value": 11.5, "unit": "A"}
